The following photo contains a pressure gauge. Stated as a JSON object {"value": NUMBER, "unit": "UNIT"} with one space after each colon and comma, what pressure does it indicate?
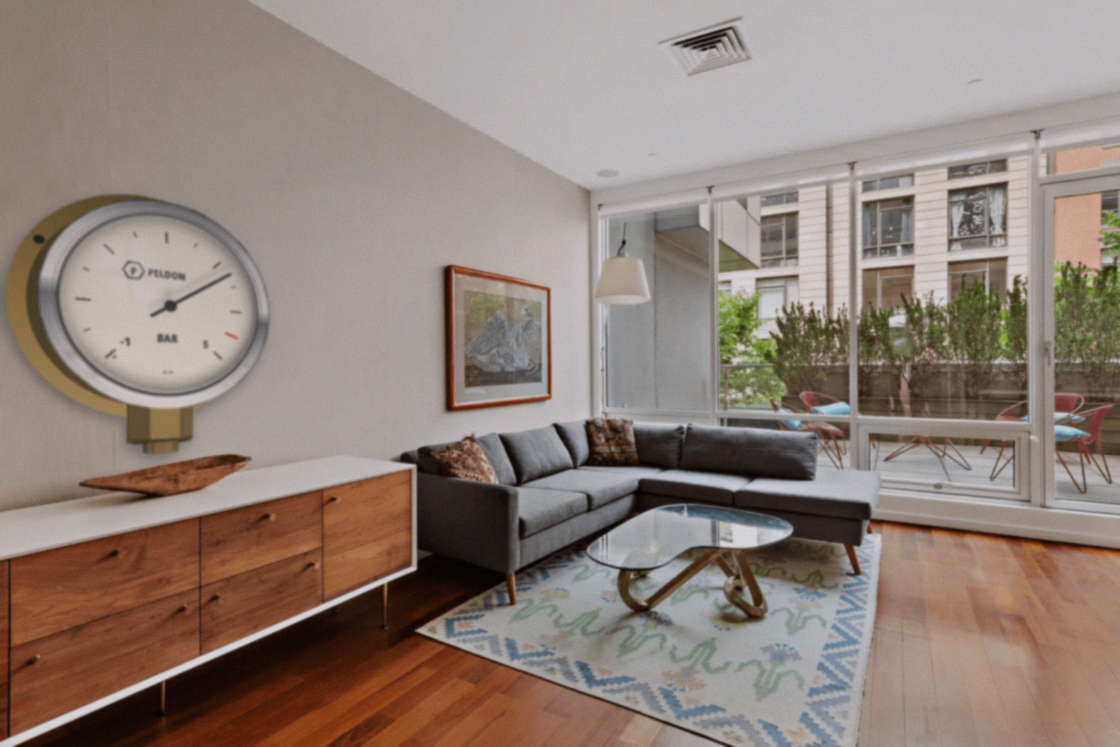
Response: {"value": 3.25, "unit": "bar"}
